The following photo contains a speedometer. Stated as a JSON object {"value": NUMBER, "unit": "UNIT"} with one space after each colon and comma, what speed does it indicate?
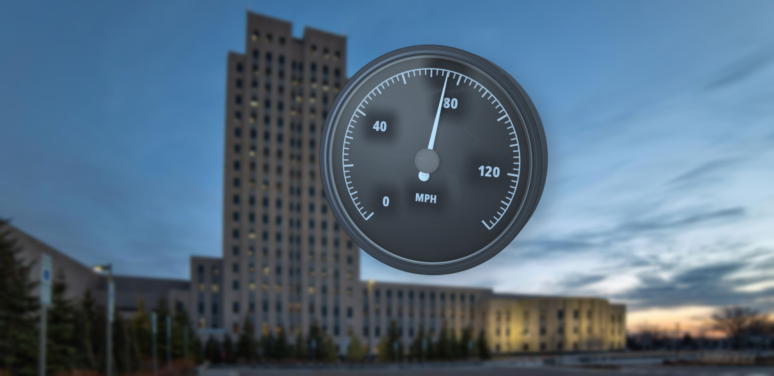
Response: {"value": 76, "unit": "mph"}
